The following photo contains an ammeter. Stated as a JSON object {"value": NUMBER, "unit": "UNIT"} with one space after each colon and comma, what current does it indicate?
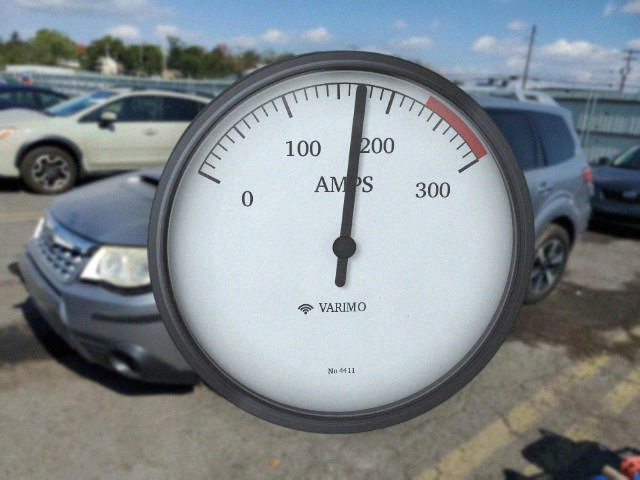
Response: {"value": 170, "unit": "A"}
